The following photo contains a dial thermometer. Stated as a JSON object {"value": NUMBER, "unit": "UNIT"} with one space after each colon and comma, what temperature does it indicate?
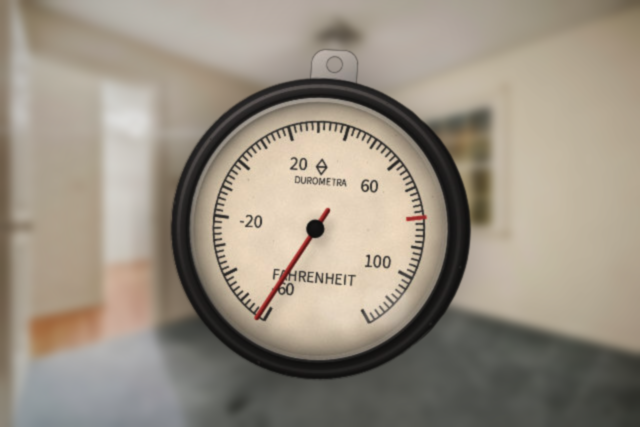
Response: {"value": -58, "unit": "°F"}
